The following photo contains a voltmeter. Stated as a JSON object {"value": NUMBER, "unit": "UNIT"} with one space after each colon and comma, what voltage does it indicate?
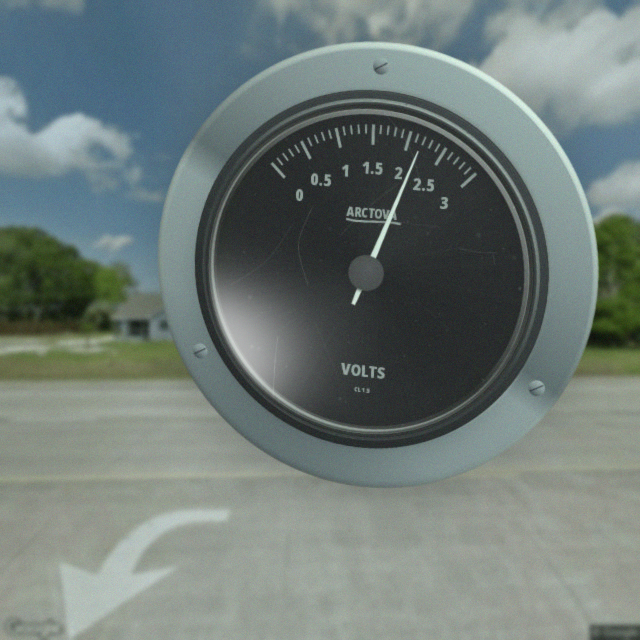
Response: {"value": 2.2, "unit": "V"}
